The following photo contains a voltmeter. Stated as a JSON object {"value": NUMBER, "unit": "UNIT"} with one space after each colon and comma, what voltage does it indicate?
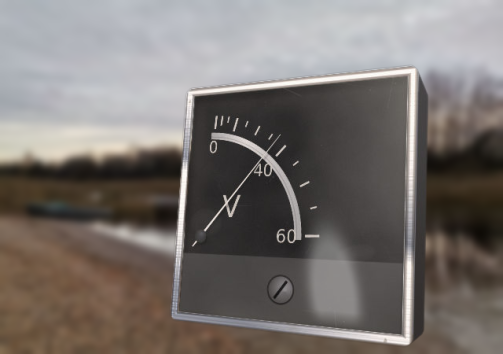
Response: {"value": 37.5, "unit": "V"}
